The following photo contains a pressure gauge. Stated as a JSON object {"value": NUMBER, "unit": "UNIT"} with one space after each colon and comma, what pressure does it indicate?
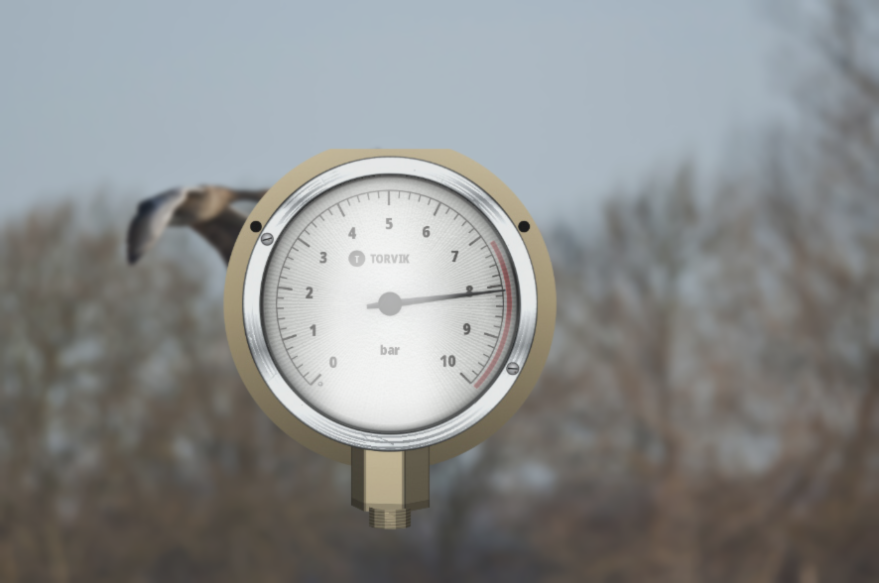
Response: {"value": 8.1, "unit": "bar"}
